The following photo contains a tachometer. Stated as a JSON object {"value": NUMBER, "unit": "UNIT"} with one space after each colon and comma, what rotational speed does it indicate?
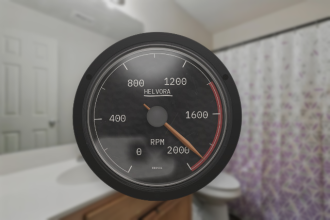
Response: {"value": 1900, "unit": "rpm"}
